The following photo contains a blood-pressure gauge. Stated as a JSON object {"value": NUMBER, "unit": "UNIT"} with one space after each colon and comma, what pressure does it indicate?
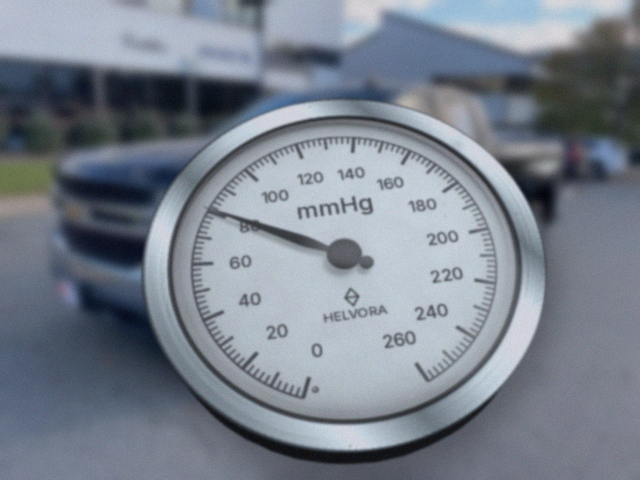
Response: {"value": 80, "unit": "mmHg"}
